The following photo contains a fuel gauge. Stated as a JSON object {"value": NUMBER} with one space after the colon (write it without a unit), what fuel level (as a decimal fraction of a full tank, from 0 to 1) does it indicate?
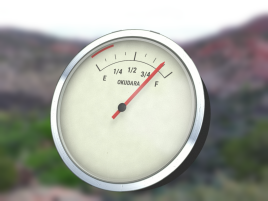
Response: {"value": 0.875}
